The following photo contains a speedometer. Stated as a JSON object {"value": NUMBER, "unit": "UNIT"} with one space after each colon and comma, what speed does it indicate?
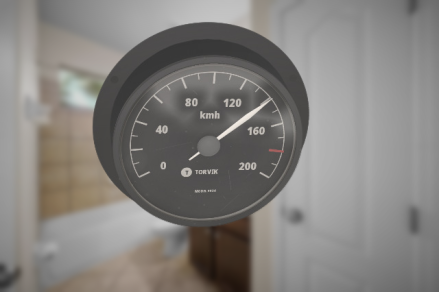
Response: {"value": 140, "unit": "km/h"}
